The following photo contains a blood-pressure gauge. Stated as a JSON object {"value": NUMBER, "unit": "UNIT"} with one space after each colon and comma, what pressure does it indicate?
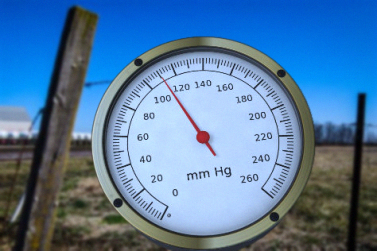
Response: {"value": 110, "unit": "mmHg"}
